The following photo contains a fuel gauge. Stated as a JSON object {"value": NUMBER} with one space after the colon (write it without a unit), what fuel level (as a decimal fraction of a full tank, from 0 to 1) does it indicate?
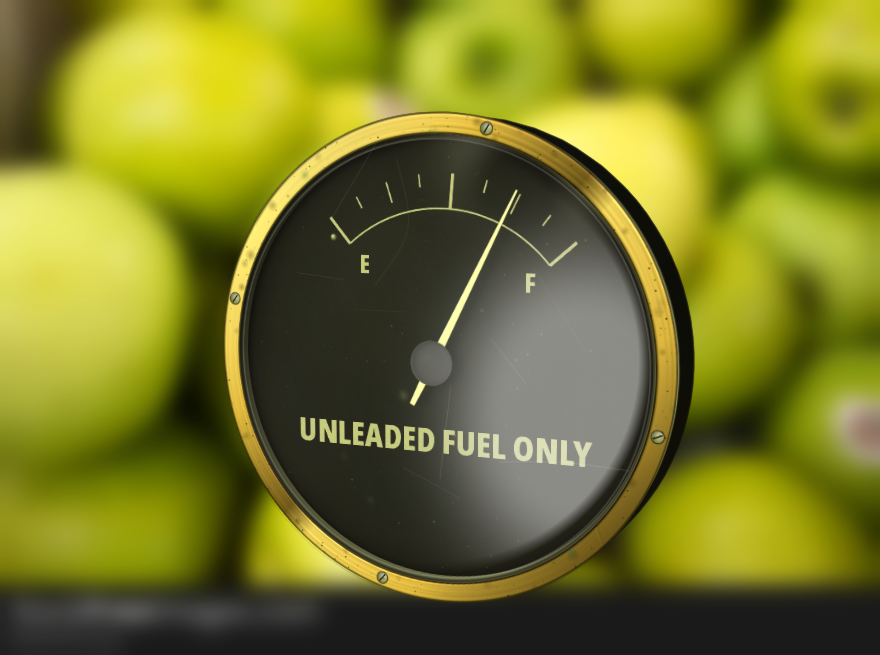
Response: {"value": 0.75}
